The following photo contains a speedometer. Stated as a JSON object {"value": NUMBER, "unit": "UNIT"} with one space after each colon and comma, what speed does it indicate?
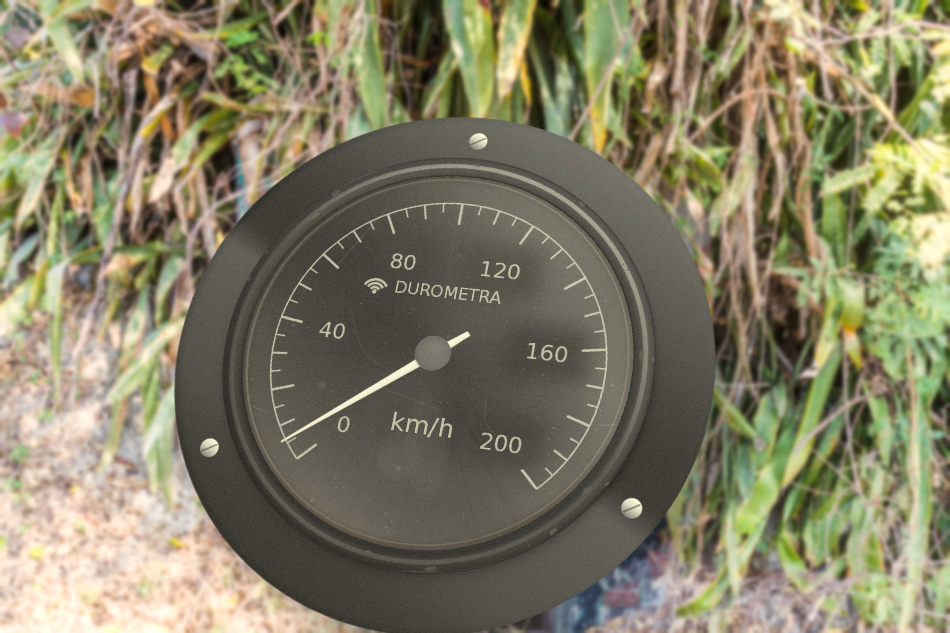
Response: {"value": 5, "unit": "km/h"}
